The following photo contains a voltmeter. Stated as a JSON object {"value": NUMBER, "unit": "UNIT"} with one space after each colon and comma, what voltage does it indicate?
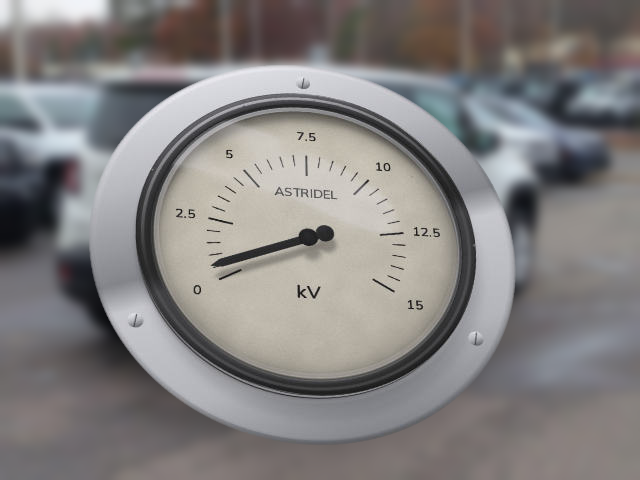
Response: {"value": 0.5, "unit": "kV"}
